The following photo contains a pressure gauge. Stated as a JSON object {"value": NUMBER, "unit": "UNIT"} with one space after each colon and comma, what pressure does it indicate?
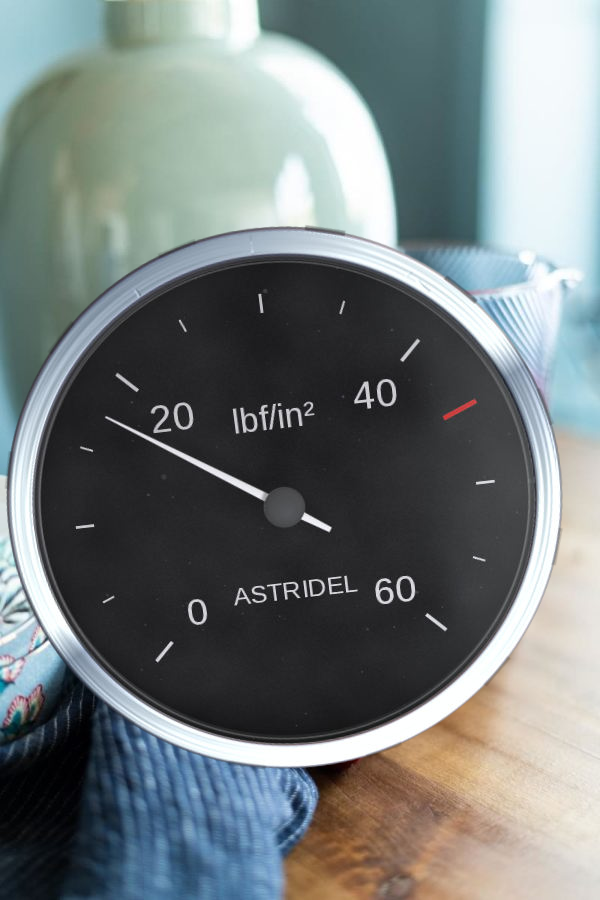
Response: {"value": 17.5, "unit": "psi"}
